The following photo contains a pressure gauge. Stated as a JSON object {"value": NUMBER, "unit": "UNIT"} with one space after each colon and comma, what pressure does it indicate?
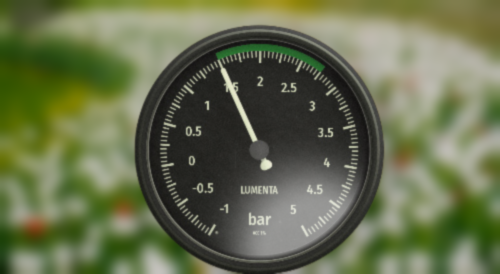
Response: {"value": 1.5, "unit": "bar"}
